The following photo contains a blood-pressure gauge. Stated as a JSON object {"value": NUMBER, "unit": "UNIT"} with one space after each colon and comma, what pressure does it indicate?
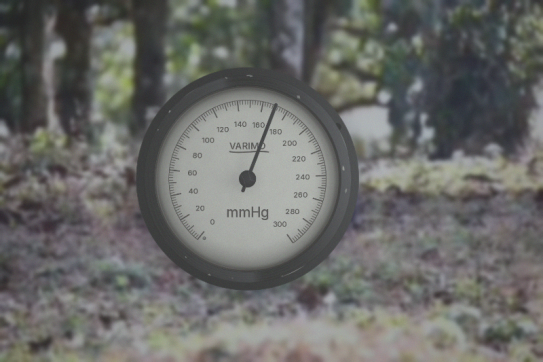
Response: {"value": 170, "unit": "mmHg"}
